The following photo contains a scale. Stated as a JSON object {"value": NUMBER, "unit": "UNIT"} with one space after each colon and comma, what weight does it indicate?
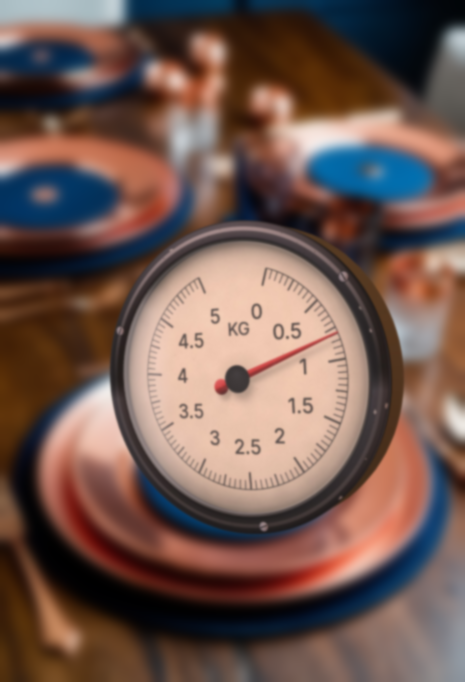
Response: {"value": 0.8, "unit": "kg"}
